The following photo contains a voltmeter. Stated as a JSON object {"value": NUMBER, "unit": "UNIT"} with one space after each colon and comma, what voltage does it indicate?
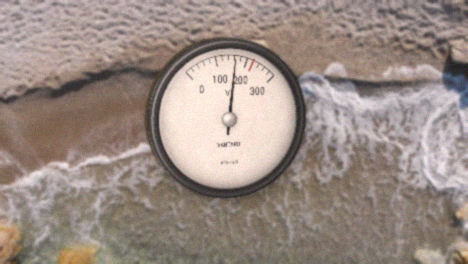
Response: {"value": 160, "unit": "V"}
